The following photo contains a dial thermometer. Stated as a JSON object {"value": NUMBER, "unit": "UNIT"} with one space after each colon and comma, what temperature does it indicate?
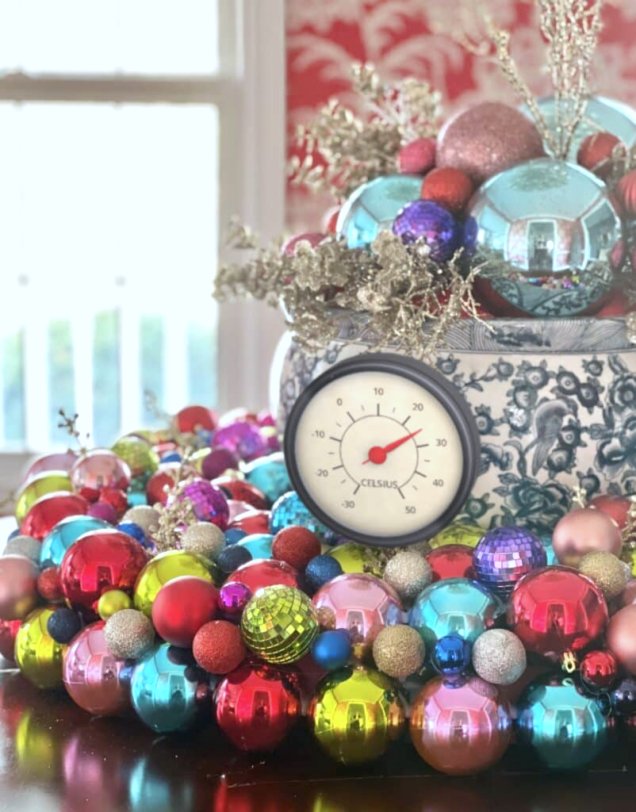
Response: {"value": 25, "unit": "°C"}
